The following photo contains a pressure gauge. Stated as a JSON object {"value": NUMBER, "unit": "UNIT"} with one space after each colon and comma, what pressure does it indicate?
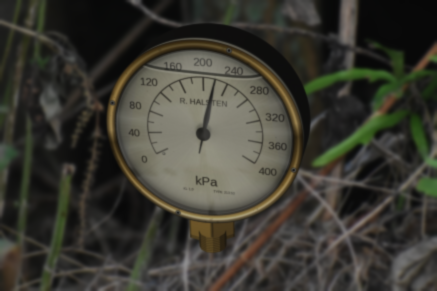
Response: {"value": 220, "unit": "kPa"}
